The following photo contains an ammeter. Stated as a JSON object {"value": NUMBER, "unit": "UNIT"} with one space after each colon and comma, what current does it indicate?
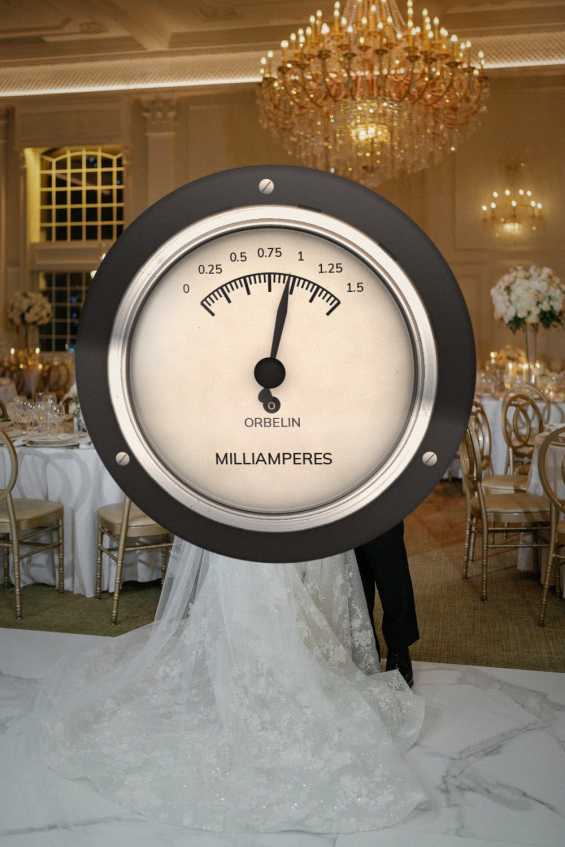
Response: {"value": 0.95, "unit": "mA"}
